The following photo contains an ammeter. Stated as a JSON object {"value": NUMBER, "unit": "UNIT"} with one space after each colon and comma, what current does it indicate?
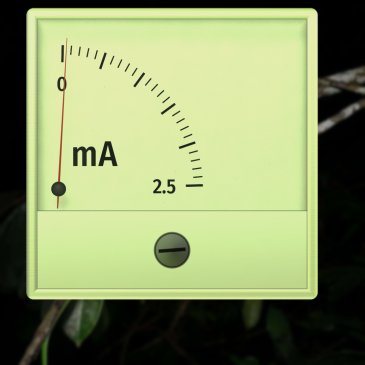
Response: {"value": 0.05, "unit": "mA"}
